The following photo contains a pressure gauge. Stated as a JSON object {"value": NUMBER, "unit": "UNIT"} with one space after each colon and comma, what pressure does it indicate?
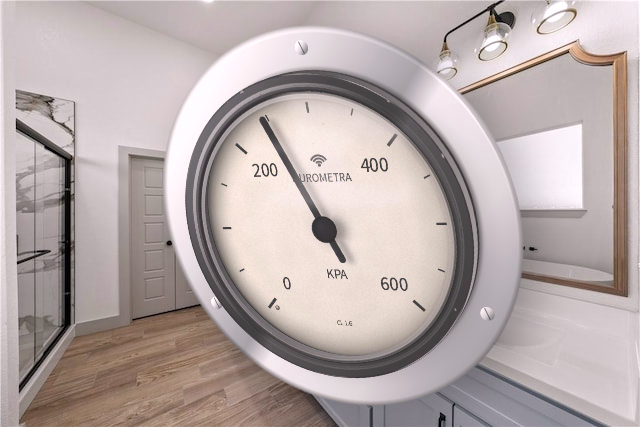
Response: {"value": 250, "unit": "kPa"}
